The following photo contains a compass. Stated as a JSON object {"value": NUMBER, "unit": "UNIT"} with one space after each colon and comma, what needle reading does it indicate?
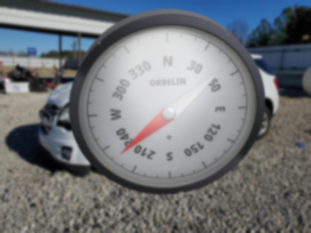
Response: {"value": 230, "unit": "°"}
